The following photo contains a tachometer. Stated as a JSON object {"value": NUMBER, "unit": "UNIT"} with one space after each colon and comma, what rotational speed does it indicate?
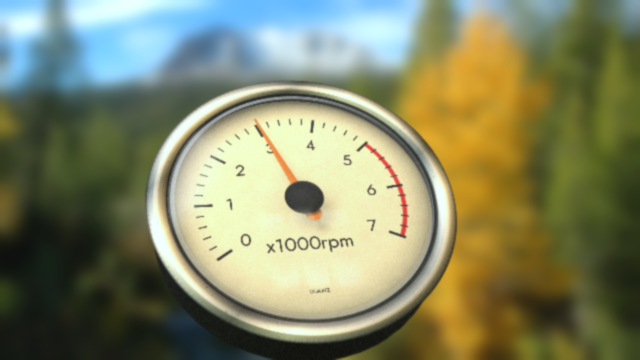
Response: {"value": 3000, "unit": "rpm"}
